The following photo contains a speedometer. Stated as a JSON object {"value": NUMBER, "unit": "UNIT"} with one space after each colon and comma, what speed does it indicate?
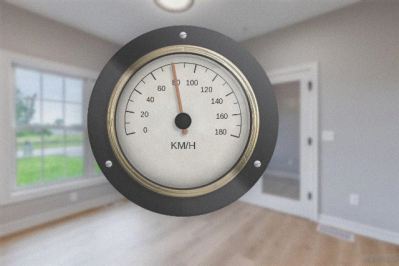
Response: {"value": 80, "unit": "km/h"}
